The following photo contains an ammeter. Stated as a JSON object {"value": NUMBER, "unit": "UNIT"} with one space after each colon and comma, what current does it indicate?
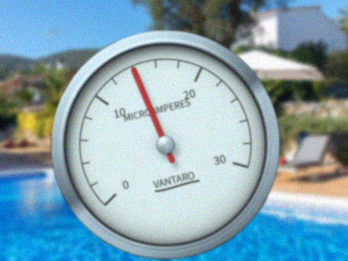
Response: {"value": 14, "unit": "µA"}
